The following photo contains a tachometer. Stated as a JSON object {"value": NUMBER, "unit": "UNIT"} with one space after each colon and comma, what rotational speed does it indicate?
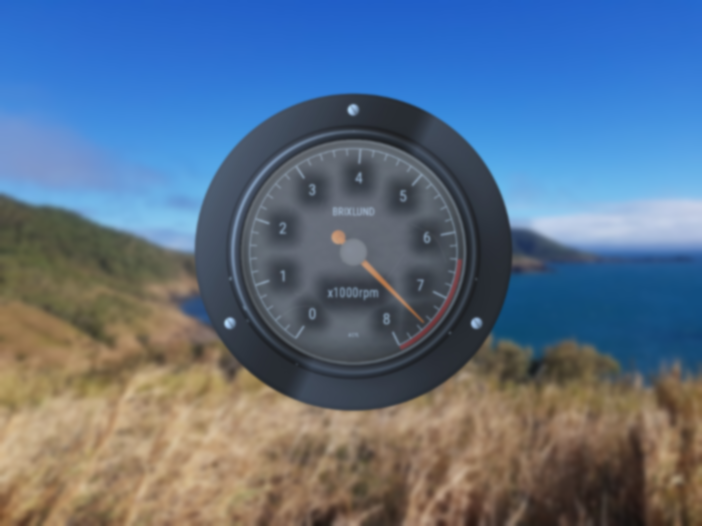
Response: {"value": 7500, "unit": "rpm"}
